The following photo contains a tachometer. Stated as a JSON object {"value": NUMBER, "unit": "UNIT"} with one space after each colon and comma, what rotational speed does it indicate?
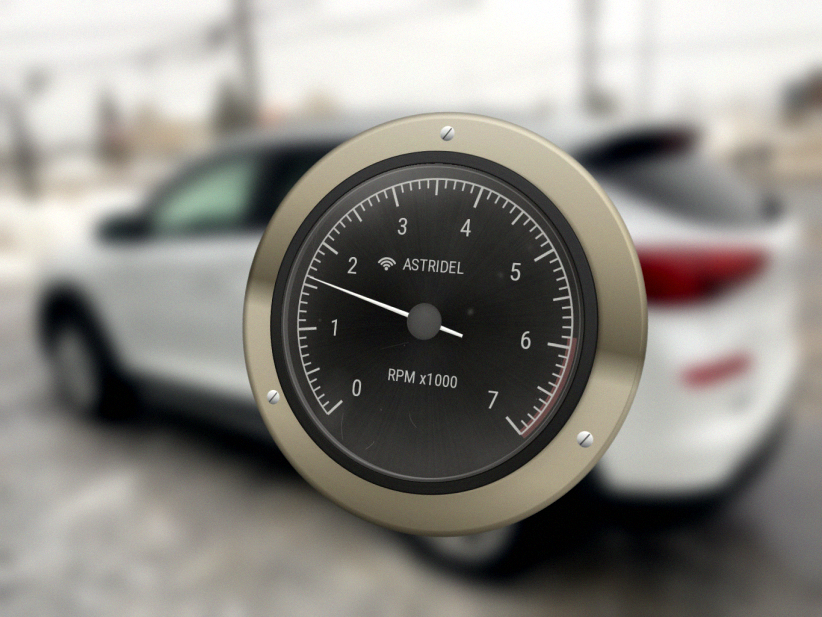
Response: {"value": 1600, "unit": "rpm"}
